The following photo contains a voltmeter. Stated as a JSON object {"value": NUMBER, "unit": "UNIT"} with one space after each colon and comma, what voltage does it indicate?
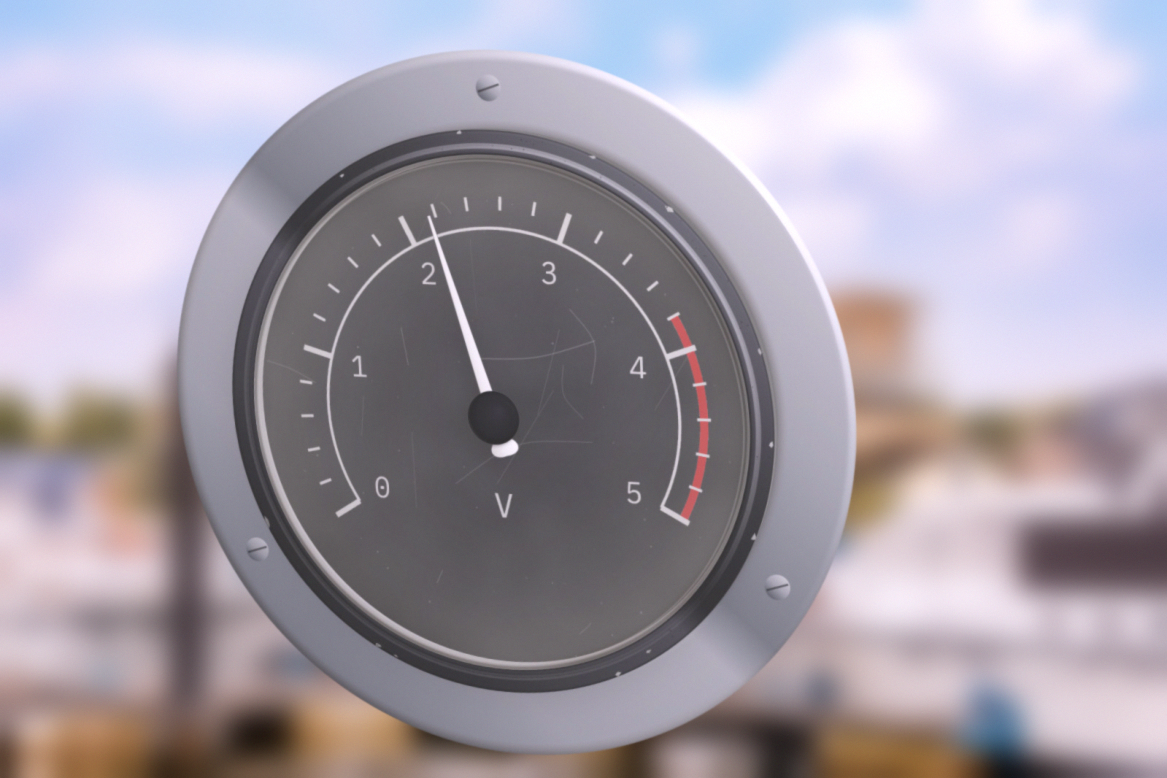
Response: {"value": 2.2, "unit": "V"}
